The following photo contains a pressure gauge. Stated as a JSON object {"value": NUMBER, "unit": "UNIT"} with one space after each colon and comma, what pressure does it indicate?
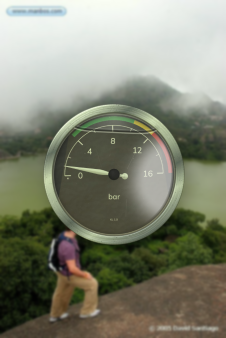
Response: {"value": 1, "unit": "bar"}
